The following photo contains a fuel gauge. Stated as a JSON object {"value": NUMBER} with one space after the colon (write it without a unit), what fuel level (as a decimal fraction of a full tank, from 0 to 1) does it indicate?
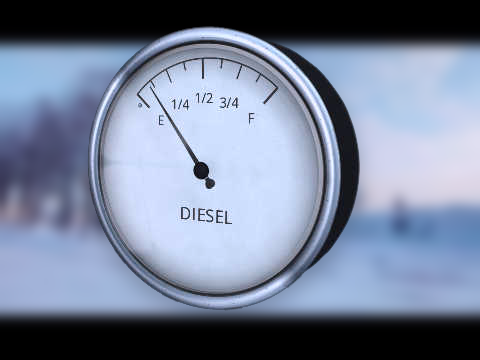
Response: {"value": 0.125}
